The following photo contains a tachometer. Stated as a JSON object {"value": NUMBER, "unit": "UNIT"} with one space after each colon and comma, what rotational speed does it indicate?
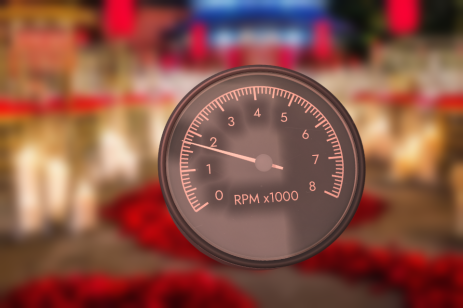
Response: {"value": 1700, "unit": "rpm"}
